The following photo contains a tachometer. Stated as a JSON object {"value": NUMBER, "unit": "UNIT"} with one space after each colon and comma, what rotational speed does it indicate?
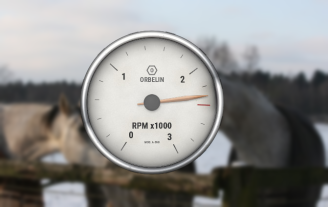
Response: {"value": 2300, "unit": "rpm"}
